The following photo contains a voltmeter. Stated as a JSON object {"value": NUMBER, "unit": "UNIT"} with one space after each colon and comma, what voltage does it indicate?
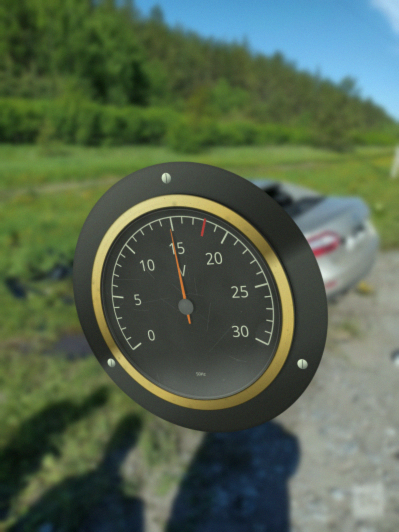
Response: {"value": 15, "unit": "V"}
